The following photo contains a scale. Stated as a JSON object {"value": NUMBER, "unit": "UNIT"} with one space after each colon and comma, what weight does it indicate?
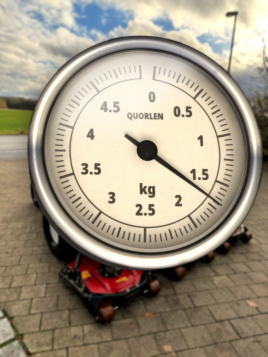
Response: {"value": 1.7, "unit": "kg"}
